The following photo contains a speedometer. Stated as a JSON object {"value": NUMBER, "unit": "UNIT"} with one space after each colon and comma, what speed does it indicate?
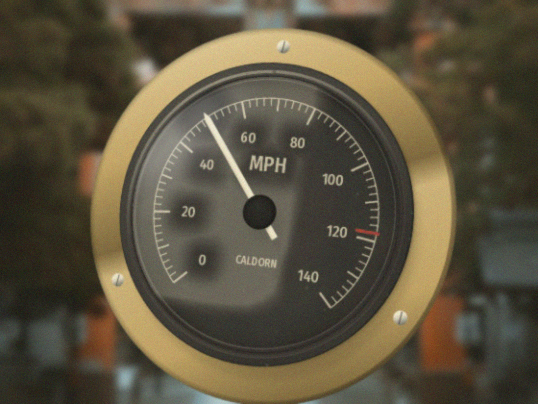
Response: {"value": 50, "unit": "mph"}
